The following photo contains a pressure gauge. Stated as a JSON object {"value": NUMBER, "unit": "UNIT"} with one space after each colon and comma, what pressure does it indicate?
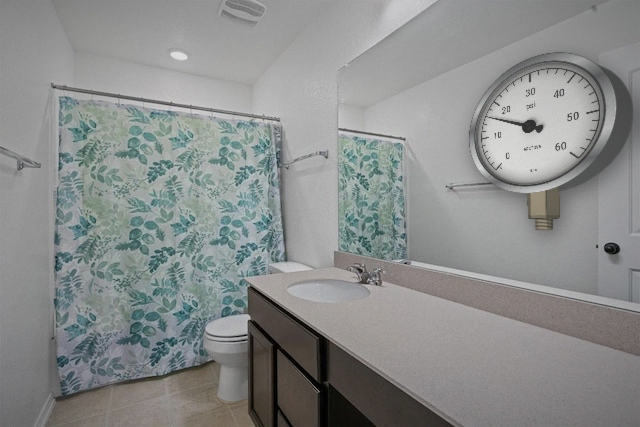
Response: {"value": 16, "unit": "psi"}
